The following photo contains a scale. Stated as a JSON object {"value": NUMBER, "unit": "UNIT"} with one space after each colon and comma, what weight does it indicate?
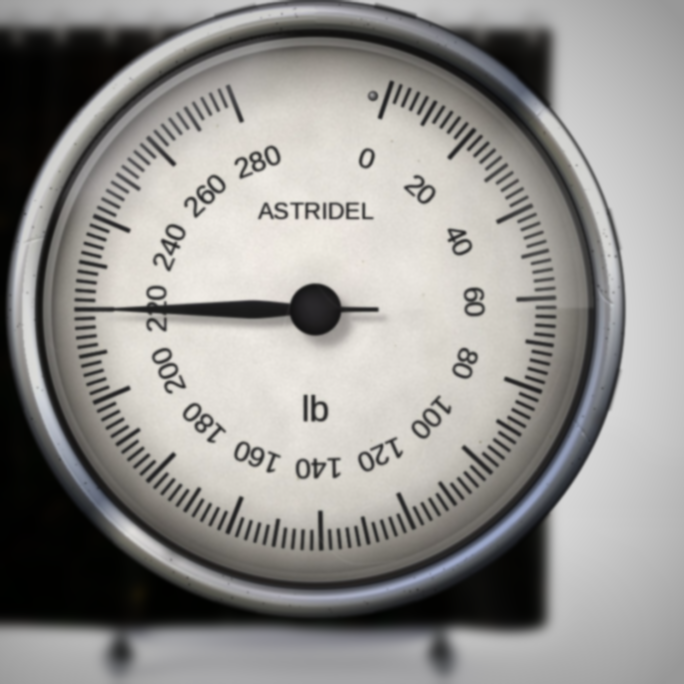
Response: {"value": 220, "unit": "lb"}
